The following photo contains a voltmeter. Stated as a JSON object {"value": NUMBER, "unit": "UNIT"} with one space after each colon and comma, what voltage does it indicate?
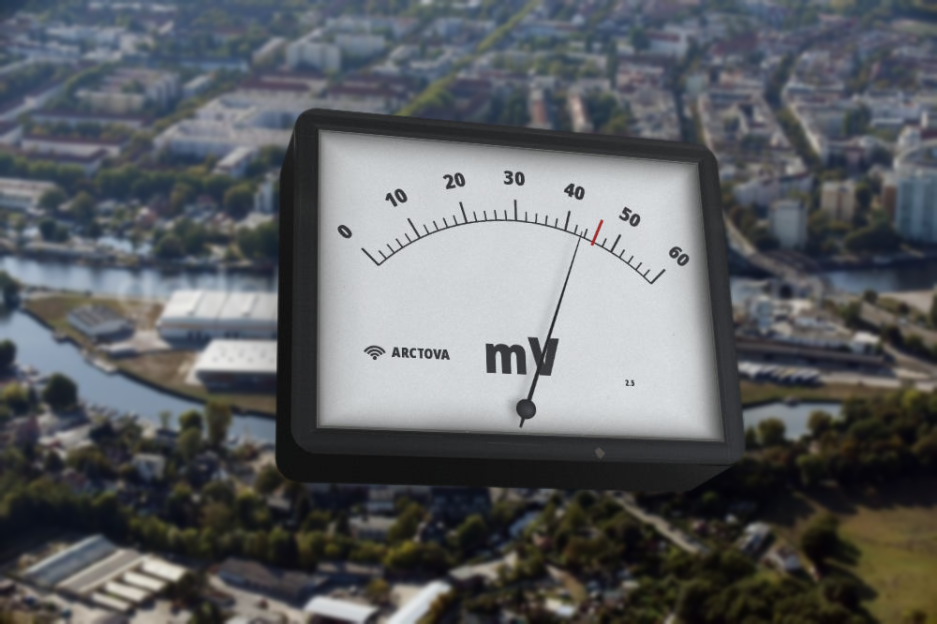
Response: {"value": 43, "unit": "mV"}
